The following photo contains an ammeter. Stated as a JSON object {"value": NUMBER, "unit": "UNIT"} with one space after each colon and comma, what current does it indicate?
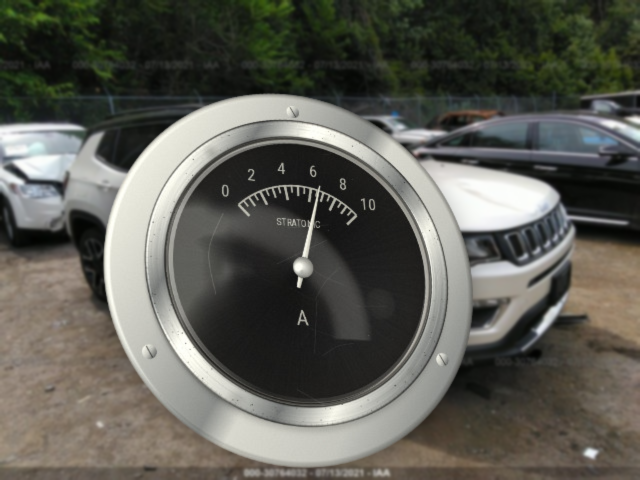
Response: {"value": 6.5, "unit": "A"}
